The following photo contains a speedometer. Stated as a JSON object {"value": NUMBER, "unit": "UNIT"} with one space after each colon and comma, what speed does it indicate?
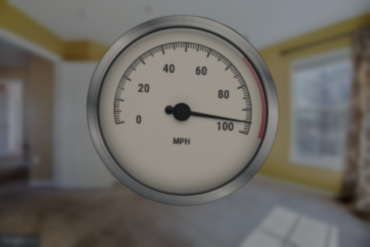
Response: {"value": 95, "unit": "mph"}
